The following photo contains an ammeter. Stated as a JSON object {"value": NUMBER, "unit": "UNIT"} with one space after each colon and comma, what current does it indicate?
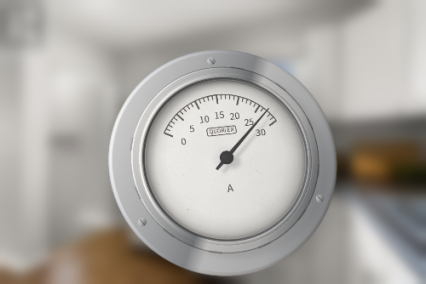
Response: {"value": 27, "unit": "A"}
